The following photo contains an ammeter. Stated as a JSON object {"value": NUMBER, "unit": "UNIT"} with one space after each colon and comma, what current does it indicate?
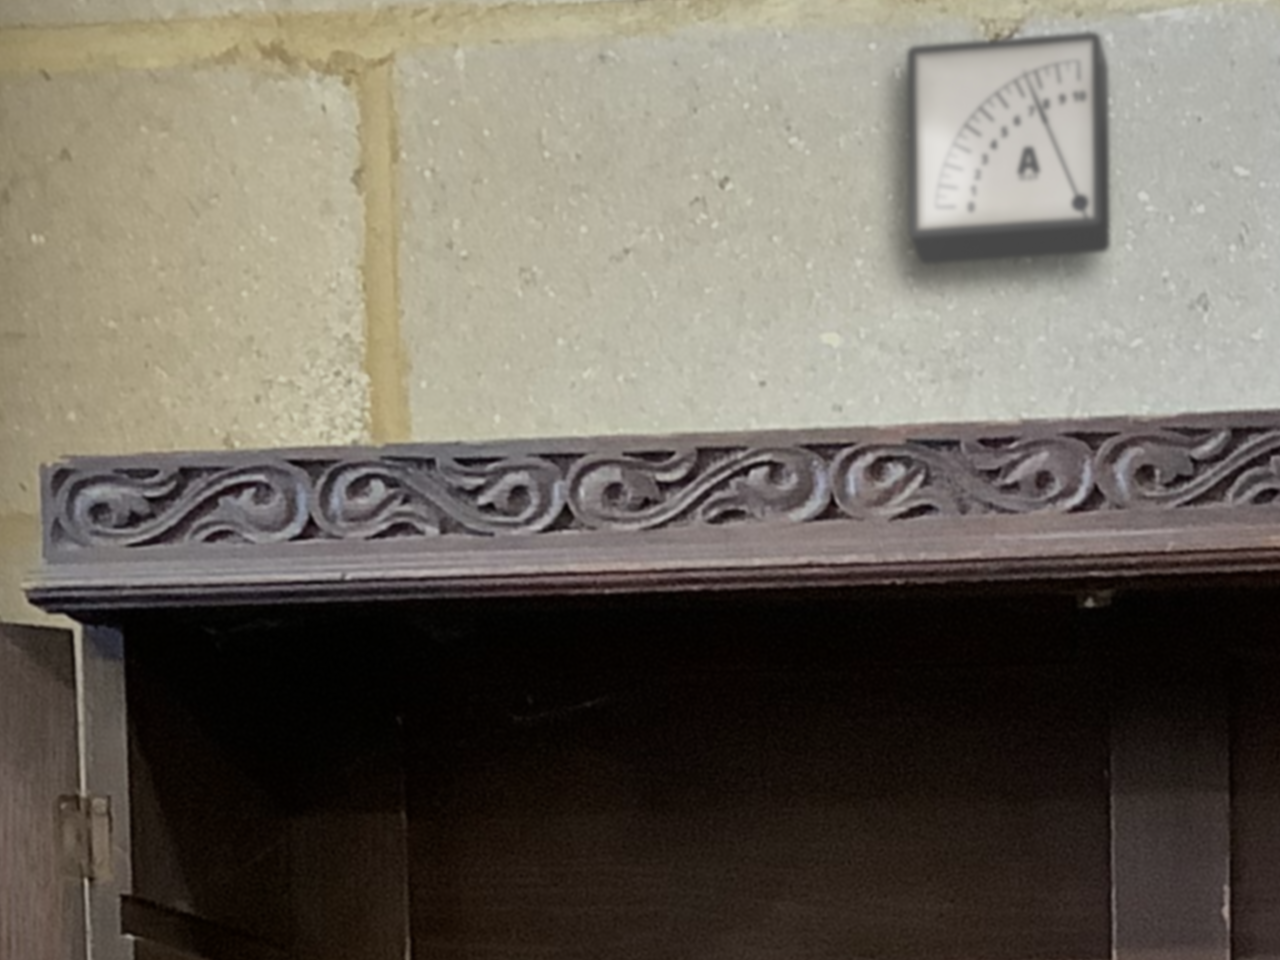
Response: {"value": 7.5, "unit": "A"}
